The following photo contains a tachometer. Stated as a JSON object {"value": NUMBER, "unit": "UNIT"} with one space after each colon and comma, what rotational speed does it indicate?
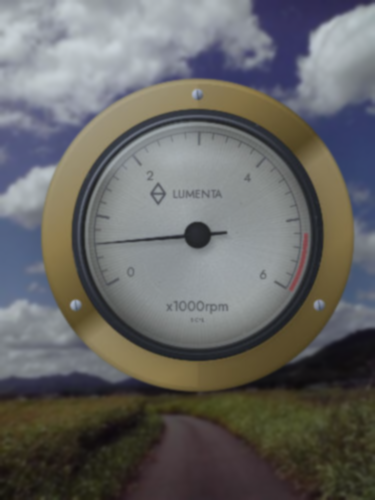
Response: {"value": 600, "unit": "rpm"}
